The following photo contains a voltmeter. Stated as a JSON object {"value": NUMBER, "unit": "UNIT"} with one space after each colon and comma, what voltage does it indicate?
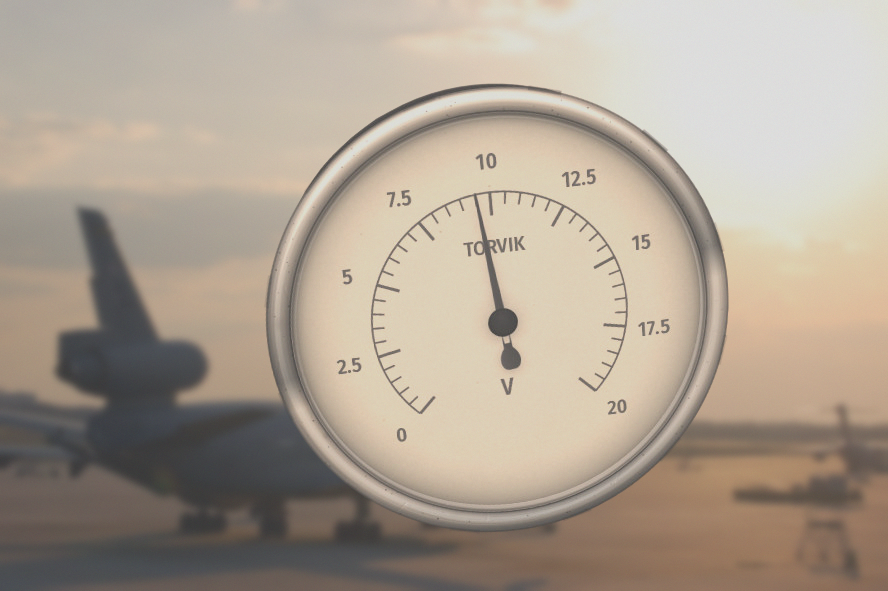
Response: {"value": 9.5, "unit": "V"}
